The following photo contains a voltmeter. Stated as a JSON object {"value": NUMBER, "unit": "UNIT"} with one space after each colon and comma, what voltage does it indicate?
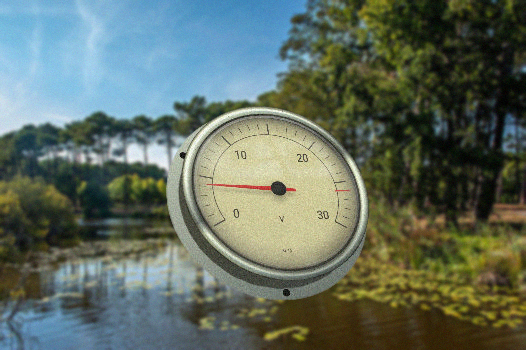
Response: {"value": 4, "unit": "V"}
